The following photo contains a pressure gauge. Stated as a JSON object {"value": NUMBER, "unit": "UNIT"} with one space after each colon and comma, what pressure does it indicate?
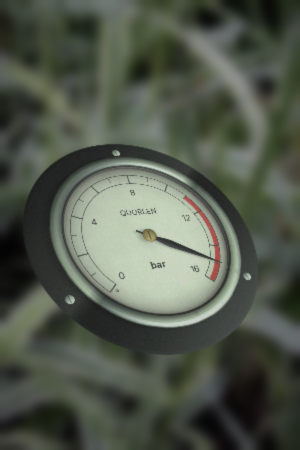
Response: {"value": 15, "unit": "bar"}
